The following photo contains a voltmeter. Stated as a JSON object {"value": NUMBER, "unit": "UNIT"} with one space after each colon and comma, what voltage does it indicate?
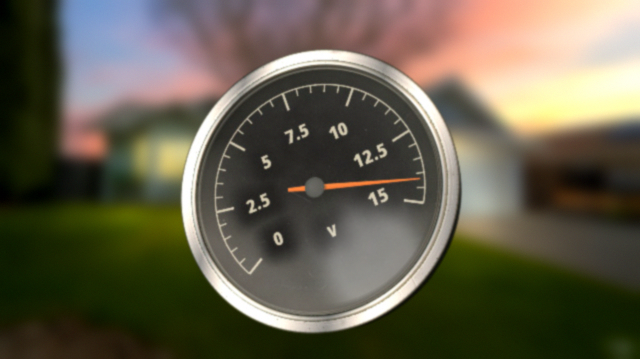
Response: {"value": 14.25, "unit": "V"}
